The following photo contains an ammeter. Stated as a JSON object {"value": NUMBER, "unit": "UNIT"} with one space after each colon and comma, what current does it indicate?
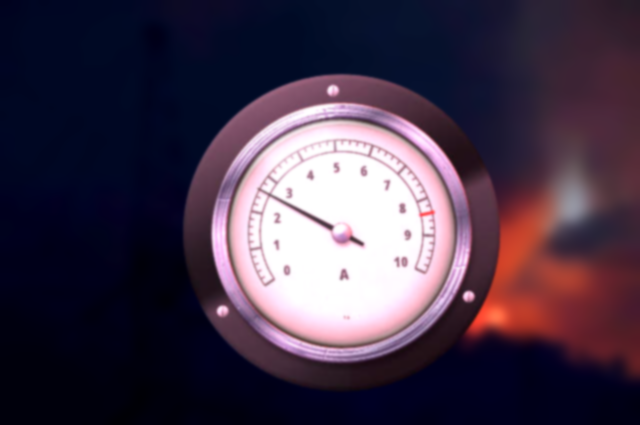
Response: {"value": 2.6, "unit": "A"}
